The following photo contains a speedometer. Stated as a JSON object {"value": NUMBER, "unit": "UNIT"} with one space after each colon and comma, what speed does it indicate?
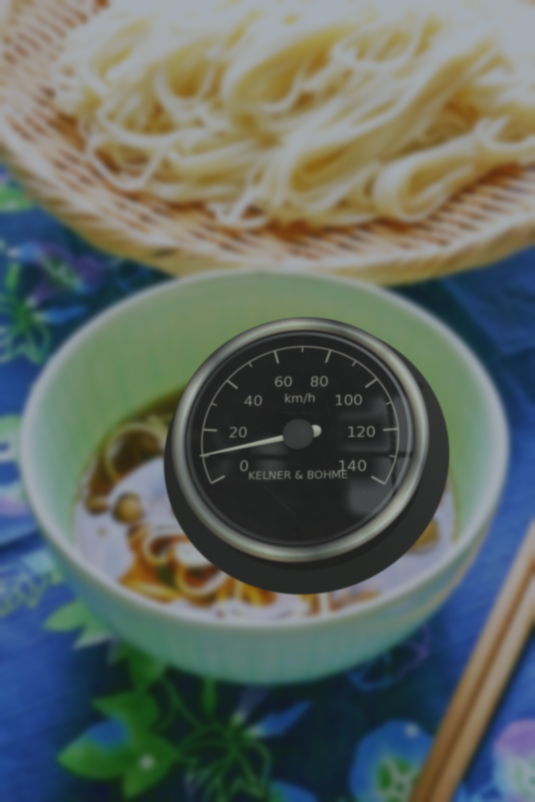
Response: {"value": 10, "unit": "km/h"}
